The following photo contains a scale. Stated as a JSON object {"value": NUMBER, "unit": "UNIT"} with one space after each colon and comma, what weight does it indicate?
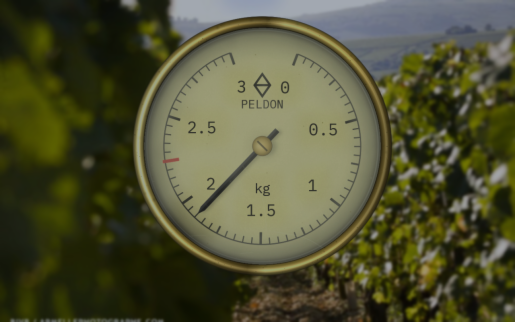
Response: {"value": 1.9, "unit": "kg"}
